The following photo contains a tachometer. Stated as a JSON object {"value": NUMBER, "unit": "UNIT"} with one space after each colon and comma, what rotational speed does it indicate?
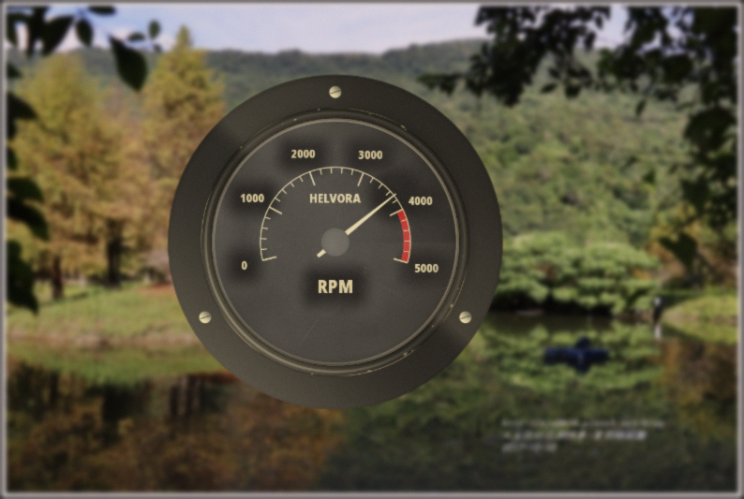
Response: {"value": 3700, "unit": "rpm"}
